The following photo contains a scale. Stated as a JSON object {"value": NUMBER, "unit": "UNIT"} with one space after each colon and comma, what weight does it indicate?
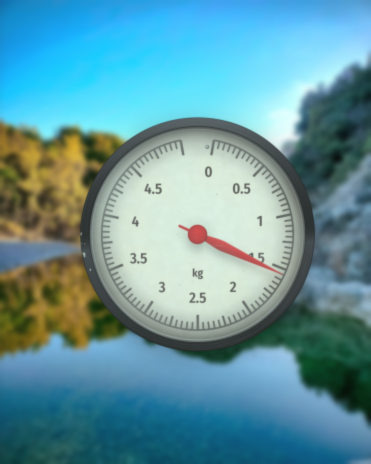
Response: {"value": 1.55, "unit": "kg"}
